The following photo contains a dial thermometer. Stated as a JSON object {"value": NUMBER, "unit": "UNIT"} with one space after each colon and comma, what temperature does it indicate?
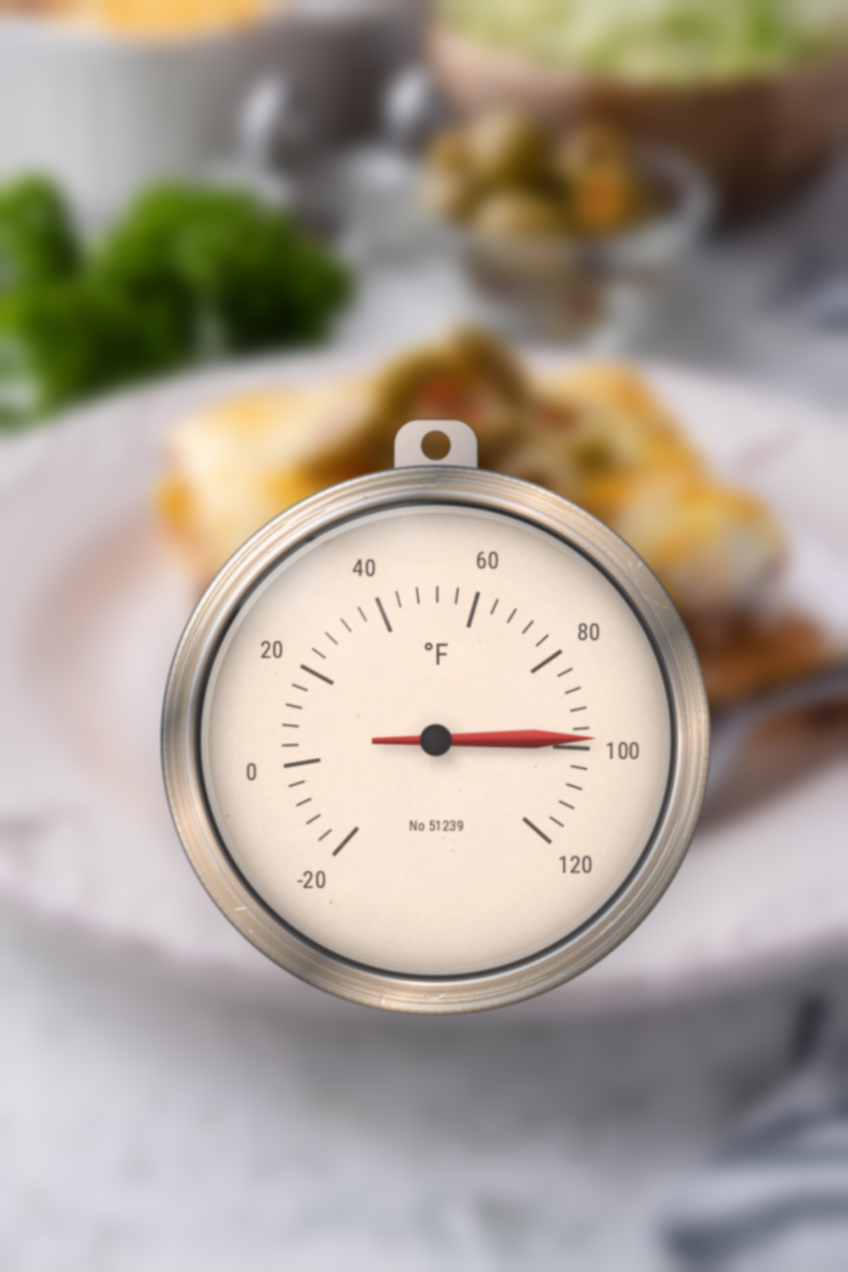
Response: {"value": 98, "unit": "°F"}
